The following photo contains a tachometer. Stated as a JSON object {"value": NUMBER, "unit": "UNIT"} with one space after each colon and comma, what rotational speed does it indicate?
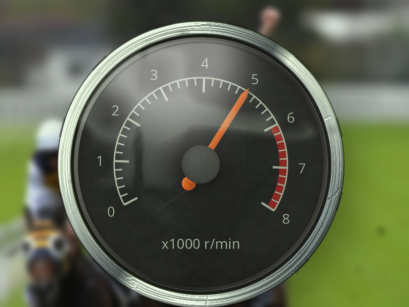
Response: {"value": 5000, "unit": "rpm"}
